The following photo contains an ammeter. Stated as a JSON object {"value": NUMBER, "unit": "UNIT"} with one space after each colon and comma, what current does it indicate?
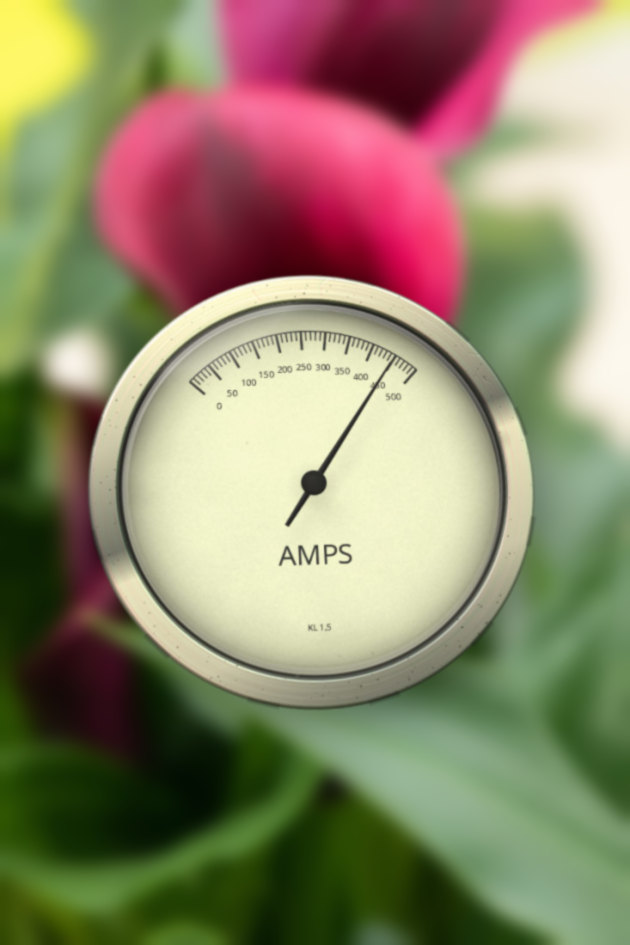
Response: {"value": 450, "unit": "A"}
